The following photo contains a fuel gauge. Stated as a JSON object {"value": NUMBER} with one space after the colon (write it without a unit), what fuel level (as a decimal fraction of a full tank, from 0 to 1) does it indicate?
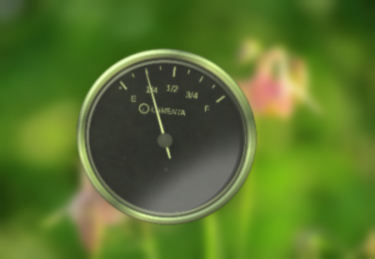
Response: {"value": 0.25}
